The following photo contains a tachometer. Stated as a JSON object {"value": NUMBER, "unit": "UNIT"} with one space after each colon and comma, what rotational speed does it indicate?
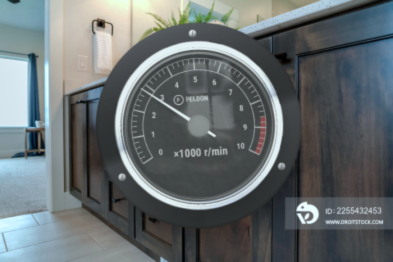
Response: {"value": 2800, "unit": "rpm"}
